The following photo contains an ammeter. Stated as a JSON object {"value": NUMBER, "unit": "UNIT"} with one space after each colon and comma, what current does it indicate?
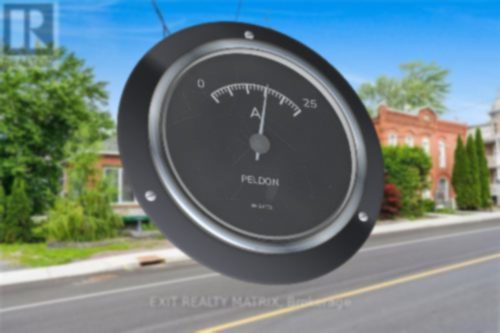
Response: {"value": 15, "unit": "A"}
